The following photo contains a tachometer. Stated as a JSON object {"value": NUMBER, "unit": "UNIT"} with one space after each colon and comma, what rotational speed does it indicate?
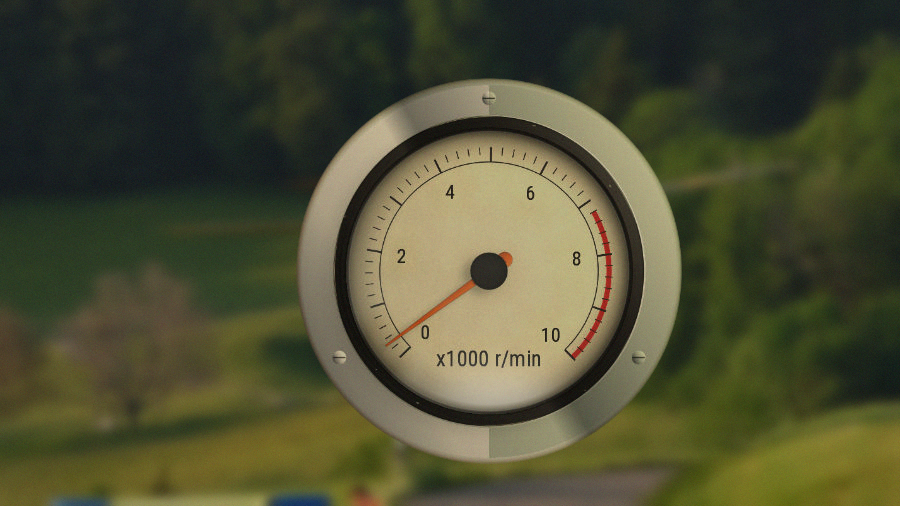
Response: {"value": 300, "unit": "rpm"}
